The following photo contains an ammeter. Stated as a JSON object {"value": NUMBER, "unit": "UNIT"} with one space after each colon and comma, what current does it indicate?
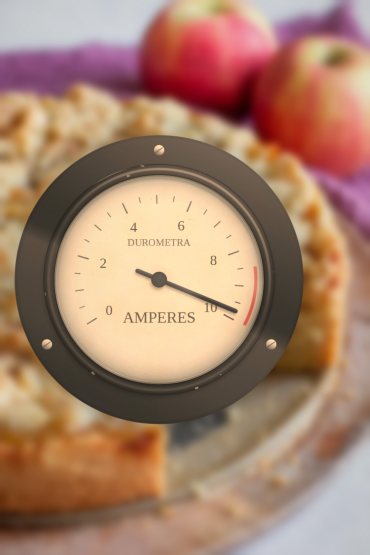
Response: {"value": 9.75, "unit": "A"}
